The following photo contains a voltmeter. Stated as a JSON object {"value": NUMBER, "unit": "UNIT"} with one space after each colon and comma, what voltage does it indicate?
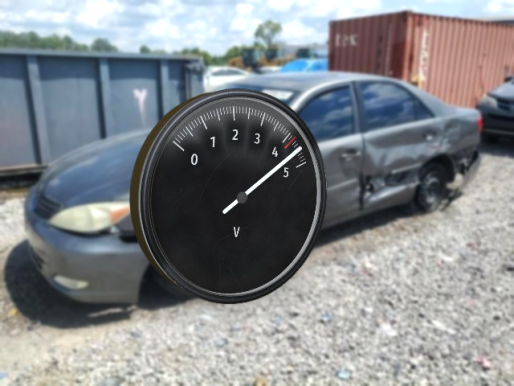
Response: {"value": 4.5, "unit": "V"}
